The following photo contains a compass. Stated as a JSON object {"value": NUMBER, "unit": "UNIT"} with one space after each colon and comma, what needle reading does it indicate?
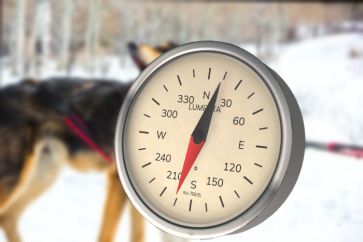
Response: {"value": 195, "unit": "°"}
